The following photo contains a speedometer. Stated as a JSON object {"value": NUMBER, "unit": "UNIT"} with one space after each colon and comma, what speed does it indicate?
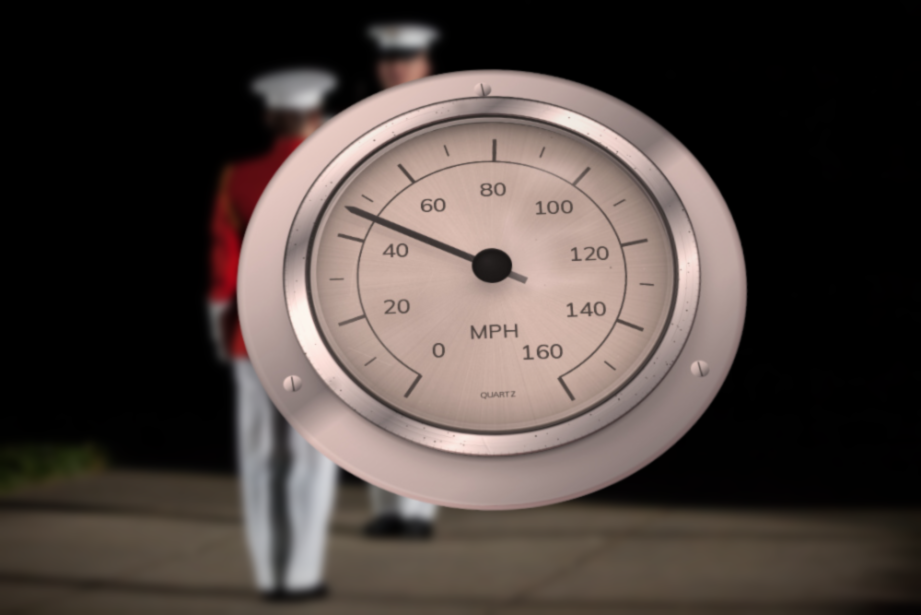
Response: {"value": 45, "unit": "mph"}
